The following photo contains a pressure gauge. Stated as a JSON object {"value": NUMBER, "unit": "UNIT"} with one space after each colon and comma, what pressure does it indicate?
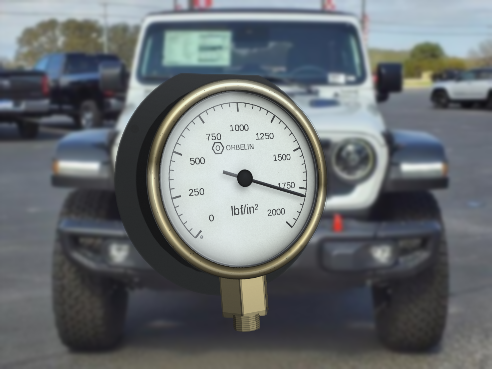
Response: {"value": 1800, "unit": "psi"}
